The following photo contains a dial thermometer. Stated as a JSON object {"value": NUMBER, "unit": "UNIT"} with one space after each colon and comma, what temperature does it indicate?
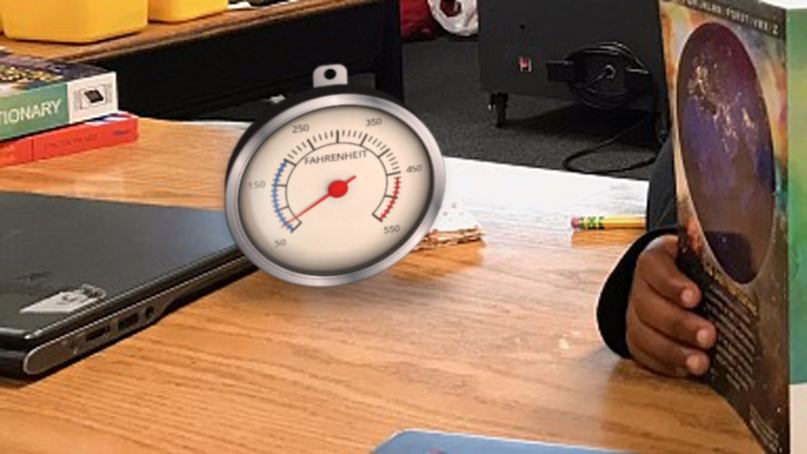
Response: {"value": 70, "unit": "°F"}
